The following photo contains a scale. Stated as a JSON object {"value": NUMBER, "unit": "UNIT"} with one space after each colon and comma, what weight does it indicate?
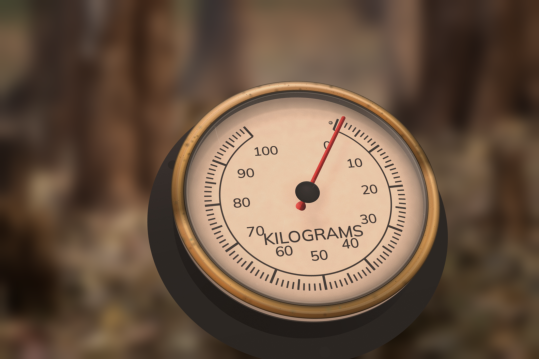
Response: {"value": 1, "unit": "kg"}
